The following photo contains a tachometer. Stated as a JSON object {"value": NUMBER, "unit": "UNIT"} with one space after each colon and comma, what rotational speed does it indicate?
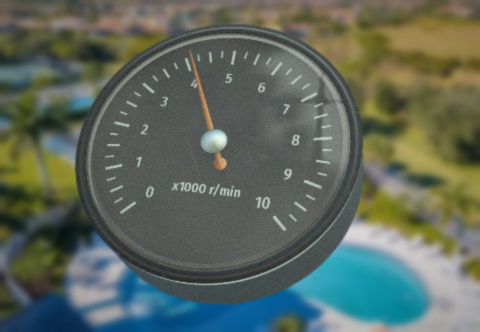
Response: {"value": 4125, "unit": "rpm"}
